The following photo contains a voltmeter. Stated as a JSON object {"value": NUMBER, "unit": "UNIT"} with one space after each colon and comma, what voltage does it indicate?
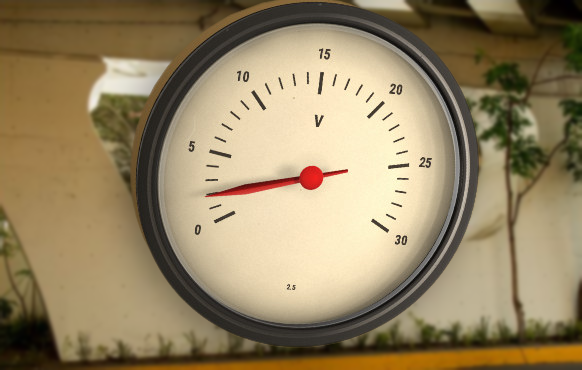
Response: {"value": 2, "unit": "V"}
